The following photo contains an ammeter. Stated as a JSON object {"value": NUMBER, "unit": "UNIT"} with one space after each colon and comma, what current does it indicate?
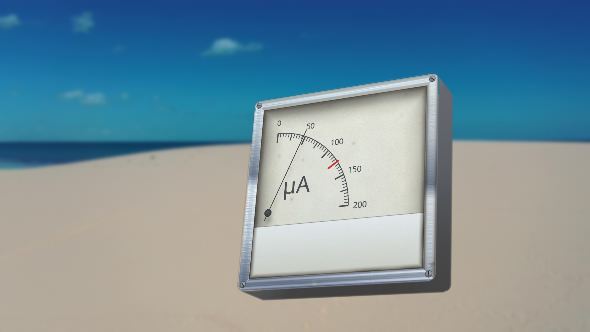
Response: {"value": 50, "unit": "µA"}
